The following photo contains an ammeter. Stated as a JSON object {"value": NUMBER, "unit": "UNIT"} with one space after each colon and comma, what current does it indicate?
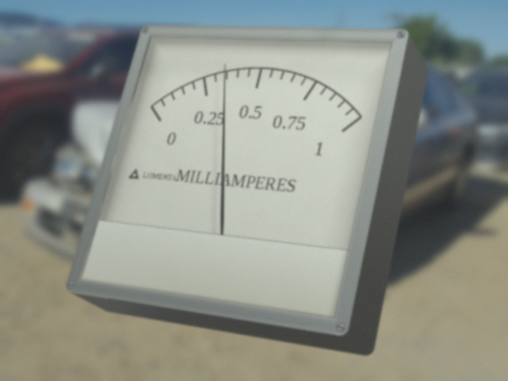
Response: {"value": 0.35, "unit": "mA"}
